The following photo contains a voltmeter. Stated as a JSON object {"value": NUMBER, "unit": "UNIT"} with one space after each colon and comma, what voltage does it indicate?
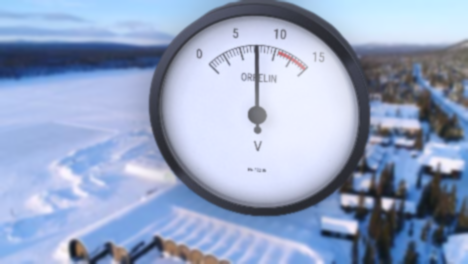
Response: {"value": 7.5, "unit": "V"}
